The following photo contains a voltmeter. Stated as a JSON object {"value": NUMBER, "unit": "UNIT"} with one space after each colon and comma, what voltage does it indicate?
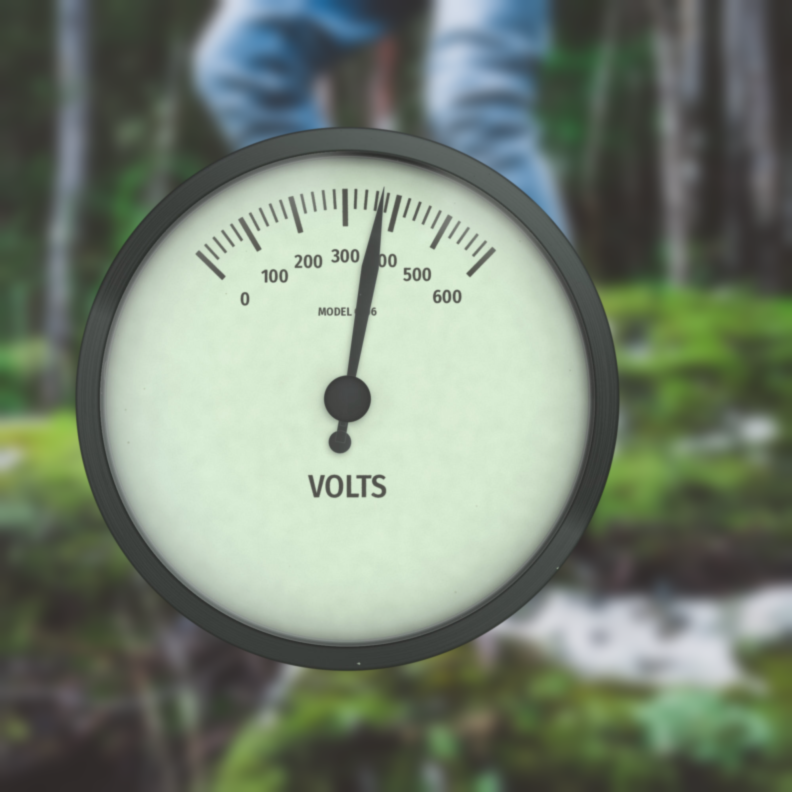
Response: {"value": 370, "unit": "V"}
